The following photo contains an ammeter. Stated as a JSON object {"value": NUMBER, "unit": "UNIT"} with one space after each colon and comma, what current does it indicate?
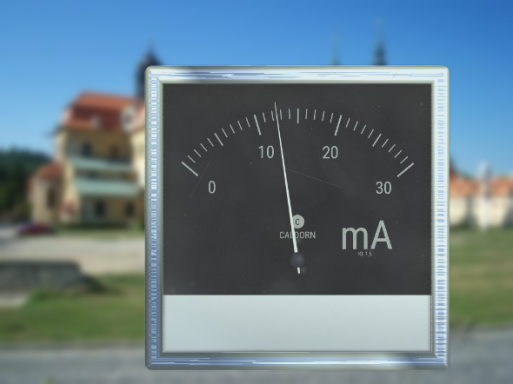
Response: {"value": 12.5, "unit": "mA"}
